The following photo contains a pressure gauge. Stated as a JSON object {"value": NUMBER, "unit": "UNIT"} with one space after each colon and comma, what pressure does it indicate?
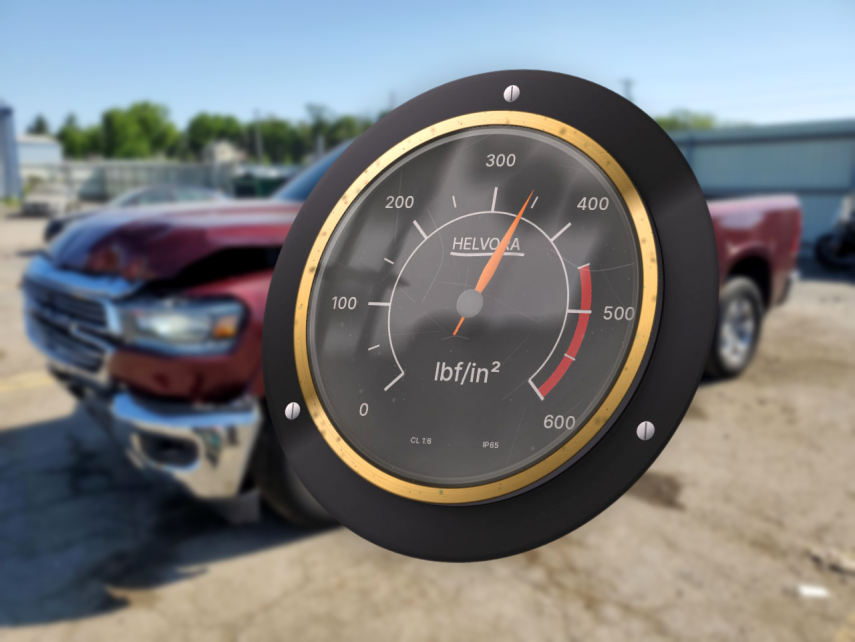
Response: {"value": 350, "unit": "psi"}
